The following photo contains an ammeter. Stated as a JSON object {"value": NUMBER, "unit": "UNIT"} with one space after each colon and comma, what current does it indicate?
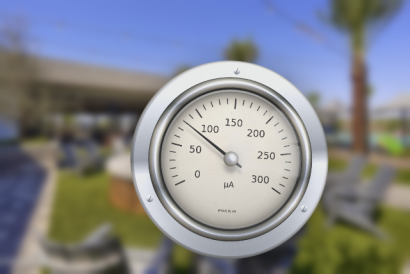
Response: {"value": 80, "unit": "µA"}
